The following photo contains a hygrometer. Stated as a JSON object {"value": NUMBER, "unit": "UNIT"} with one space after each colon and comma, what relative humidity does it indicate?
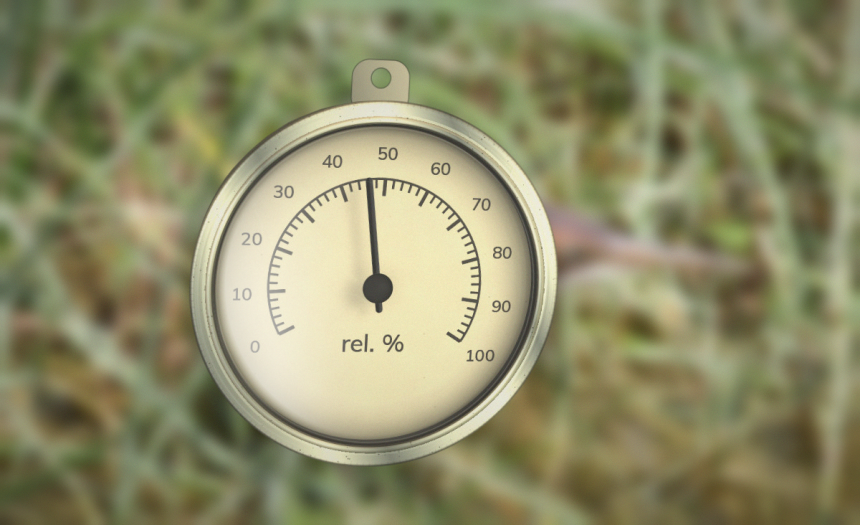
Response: {"value": 46, "unit": "%"}
